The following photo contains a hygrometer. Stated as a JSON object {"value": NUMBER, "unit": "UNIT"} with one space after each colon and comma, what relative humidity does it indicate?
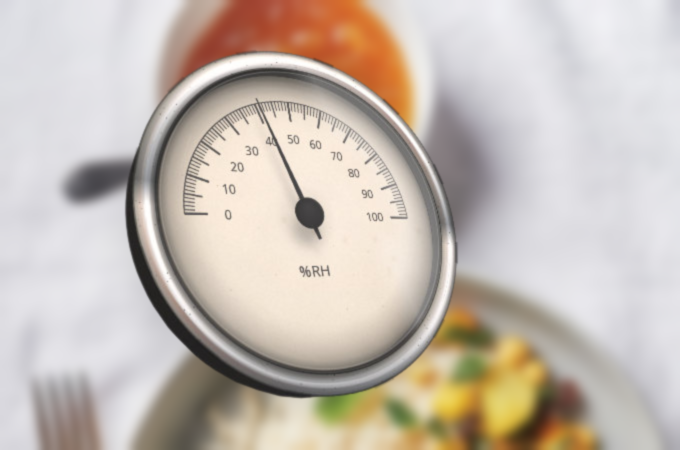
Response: {"value": 40, "unit": "%"}
